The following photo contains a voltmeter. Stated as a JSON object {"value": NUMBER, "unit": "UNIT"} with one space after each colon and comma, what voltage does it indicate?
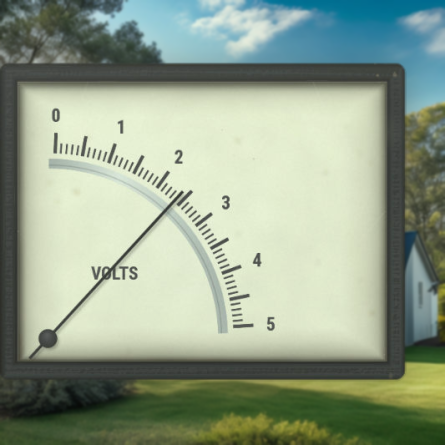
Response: {"value": 2.4, "unit": "V"}
